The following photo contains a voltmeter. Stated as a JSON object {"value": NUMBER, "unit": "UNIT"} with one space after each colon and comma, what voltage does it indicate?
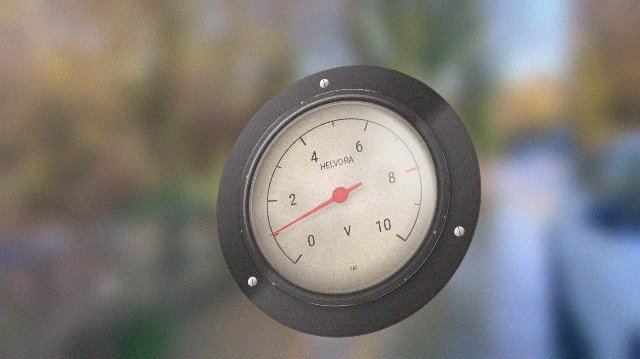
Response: {"value": 1, "unit": "V"}
